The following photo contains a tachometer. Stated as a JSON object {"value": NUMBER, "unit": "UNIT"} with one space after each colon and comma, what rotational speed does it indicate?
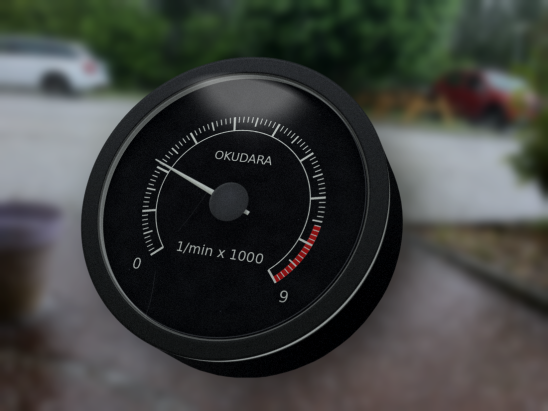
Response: {"value": 2100, "unit": "rpm"}
